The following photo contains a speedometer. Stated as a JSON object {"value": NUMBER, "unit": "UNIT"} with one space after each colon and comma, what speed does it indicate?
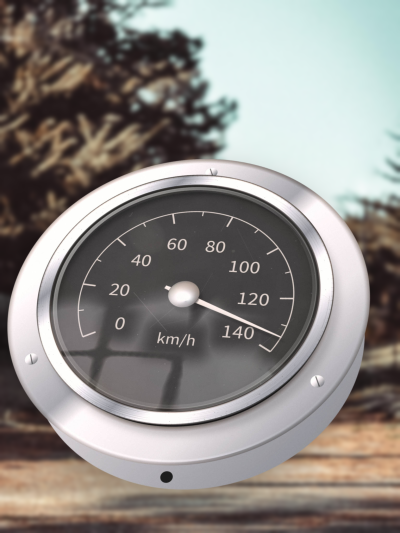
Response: {"value": 135, "unit": "km/h"}
